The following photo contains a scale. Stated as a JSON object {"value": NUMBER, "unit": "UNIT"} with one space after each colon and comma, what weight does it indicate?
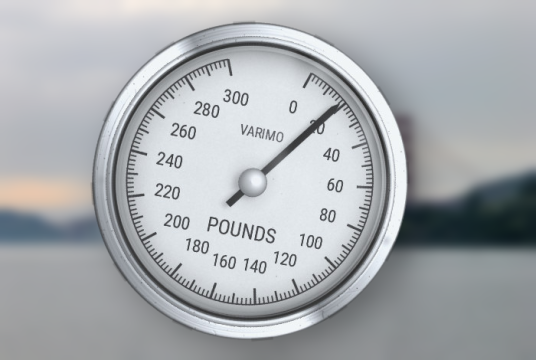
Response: {"value": 18, "unit": "lb"}
